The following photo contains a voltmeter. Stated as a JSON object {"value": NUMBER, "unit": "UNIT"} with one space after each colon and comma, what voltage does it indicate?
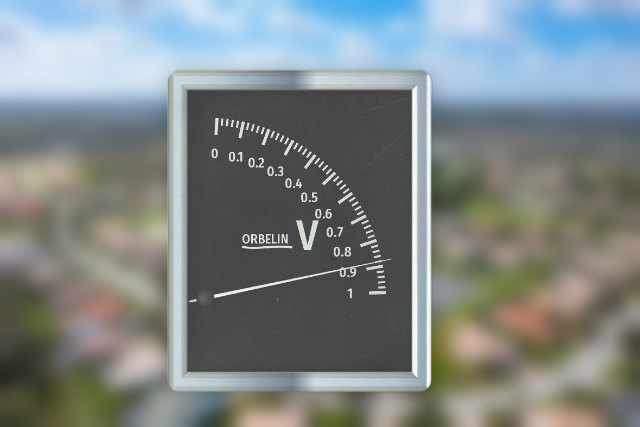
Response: {"value": 0.88, "unit": "V"}
